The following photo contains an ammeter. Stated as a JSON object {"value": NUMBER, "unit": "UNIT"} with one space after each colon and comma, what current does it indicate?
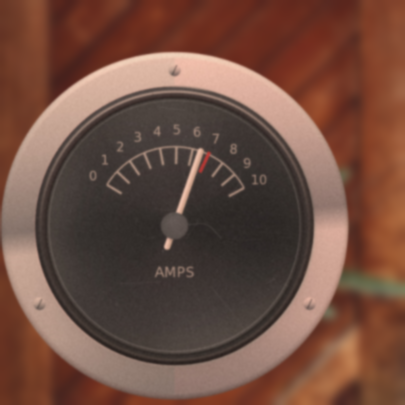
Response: {"value": 6.5, "unit": "A"}
